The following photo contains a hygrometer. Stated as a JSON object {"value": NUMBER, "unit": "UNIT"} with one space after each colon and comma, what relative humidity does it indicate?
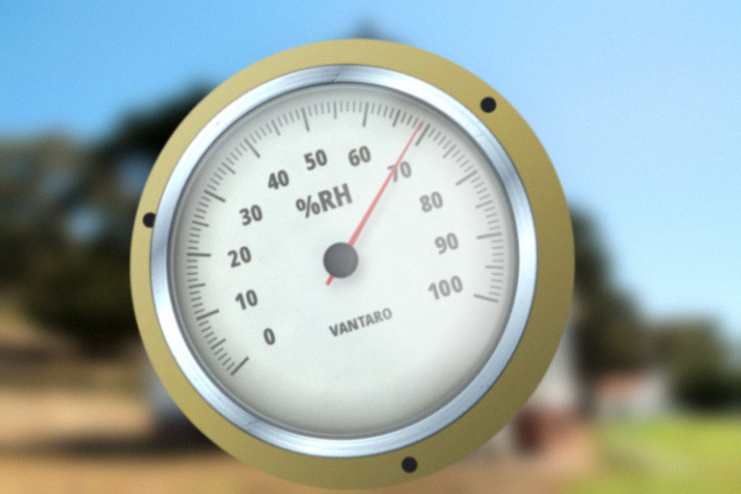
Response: {"value": 69, "unit": "%"}
